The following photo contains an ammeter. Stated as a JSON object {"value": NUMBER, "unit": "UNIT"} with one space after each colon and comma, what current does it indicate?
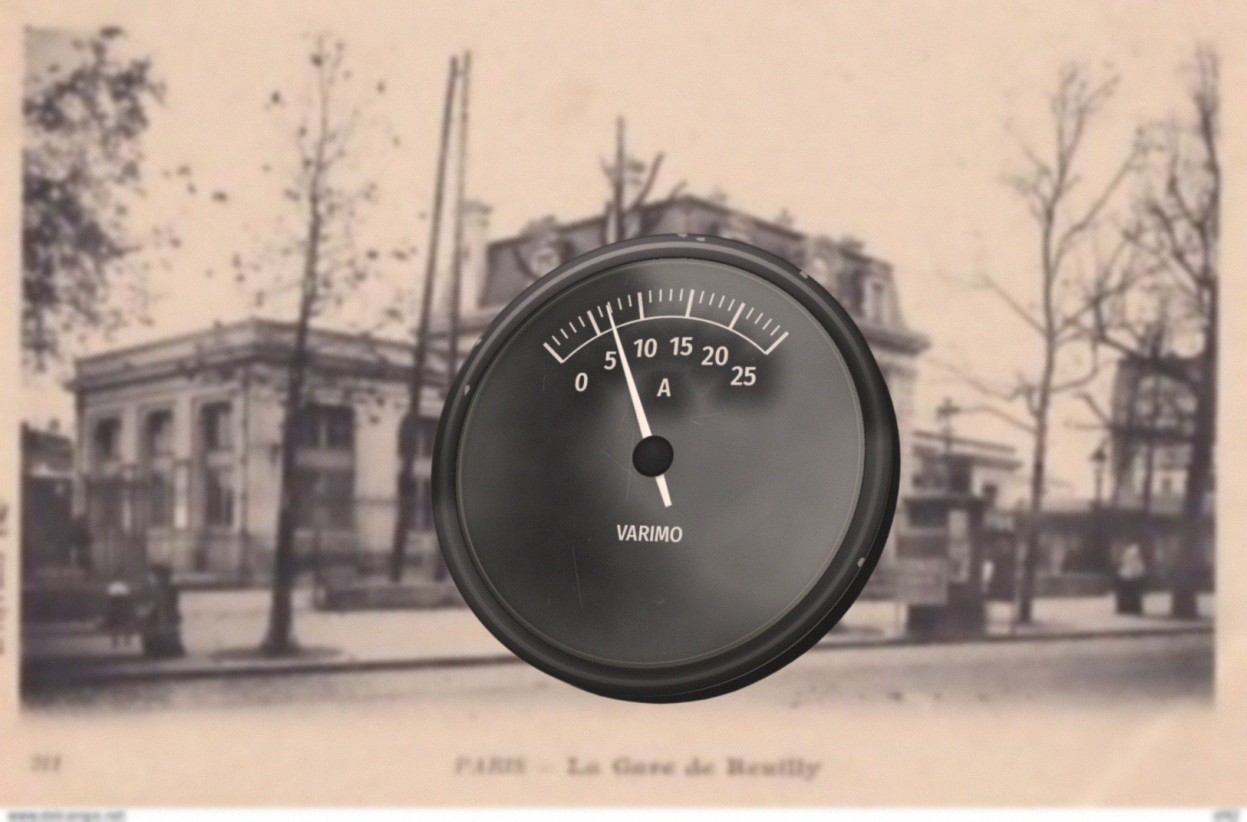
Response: {"value": 7, "unit": "A"}
